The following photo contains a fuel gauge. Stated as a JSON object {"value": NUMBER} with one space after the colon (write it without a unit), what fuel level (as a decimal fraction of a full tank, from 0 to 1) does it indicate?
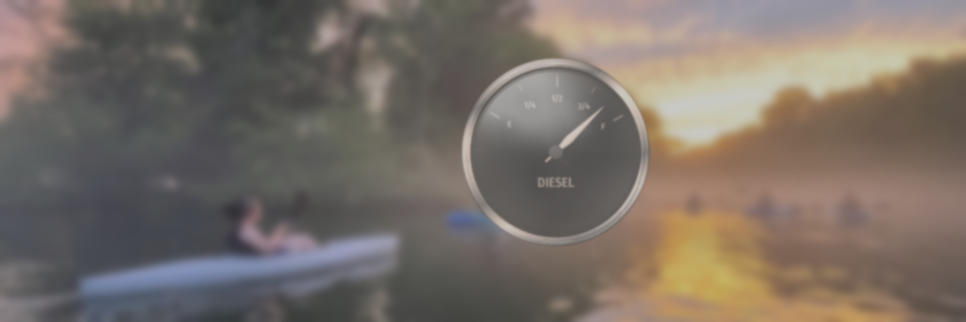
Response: {"value": 0.875}
